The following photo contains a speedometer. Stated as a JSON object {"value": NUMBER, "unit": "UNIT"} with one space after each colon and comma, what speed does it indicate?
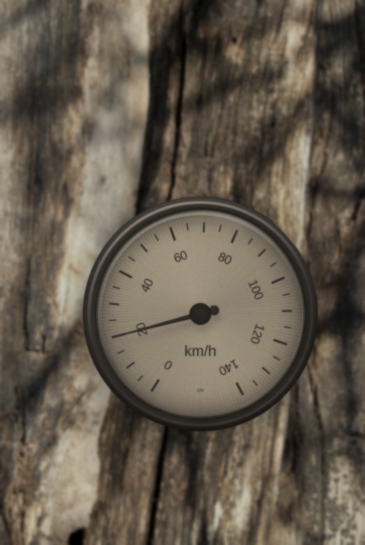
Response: {"value": 20, "unit": "km/h"}
